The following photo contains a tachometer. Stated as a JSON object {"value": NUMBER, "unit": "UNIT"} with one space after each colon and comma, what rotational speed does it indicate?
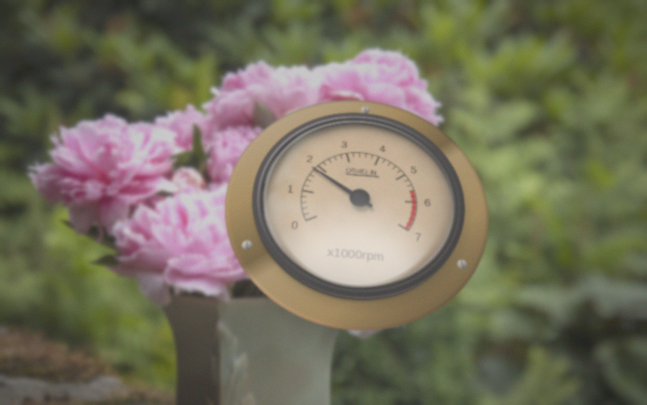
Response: {"value": 1800, "unit": "rpm"}
